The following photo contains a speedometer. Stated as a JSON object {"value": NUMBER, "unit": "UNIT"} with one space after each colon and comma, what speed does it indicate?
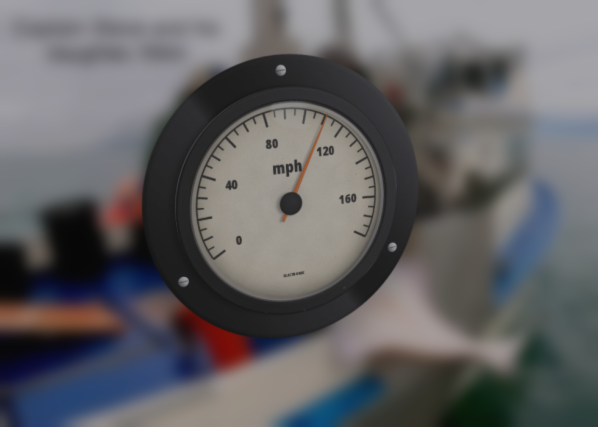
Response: {"value": 110, "unit": "mph"}
